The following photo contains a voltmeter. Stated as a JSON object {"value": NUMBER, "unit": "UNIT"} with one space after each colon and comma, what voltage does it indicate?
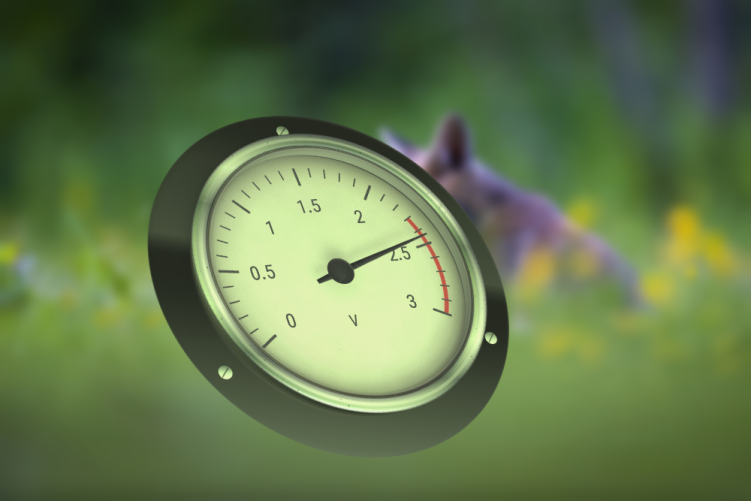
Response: {"value": 2.45, "unit": "V"}
